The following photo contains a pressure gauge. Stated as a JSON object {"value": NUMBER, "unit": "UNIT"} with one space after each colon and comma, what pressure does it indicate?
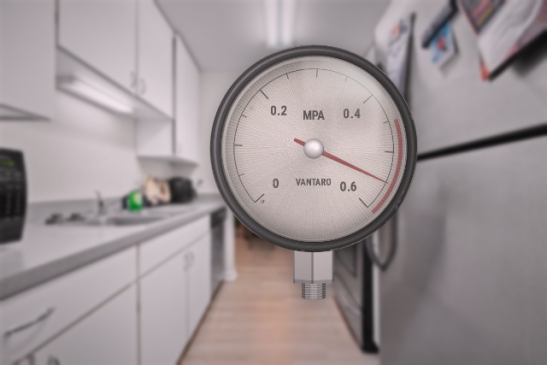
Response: {"value": 0.55, "unit": "MPa"}
